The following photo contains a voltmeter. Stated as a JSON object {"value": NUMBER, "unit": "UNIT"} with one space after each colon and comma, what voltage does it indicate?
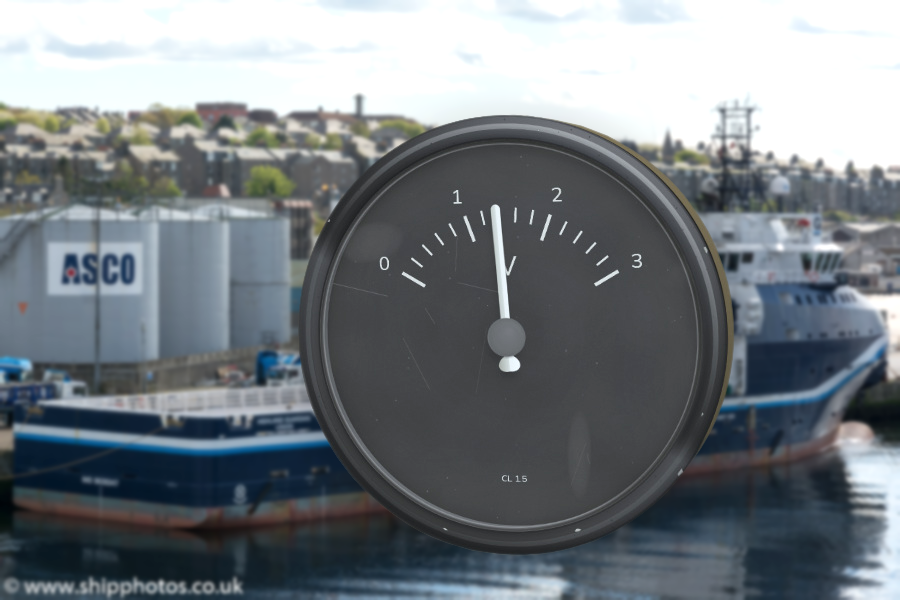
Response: {"value": 1.4, "unit": "V"}
